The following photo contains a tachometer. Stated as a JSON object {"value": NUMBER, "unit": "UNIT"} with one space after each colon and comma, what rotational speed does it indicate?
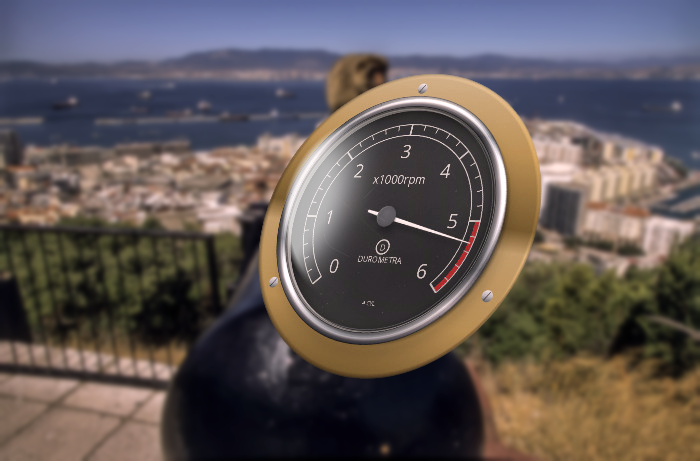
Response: {"value": 5300, "unit": "rpm"}
